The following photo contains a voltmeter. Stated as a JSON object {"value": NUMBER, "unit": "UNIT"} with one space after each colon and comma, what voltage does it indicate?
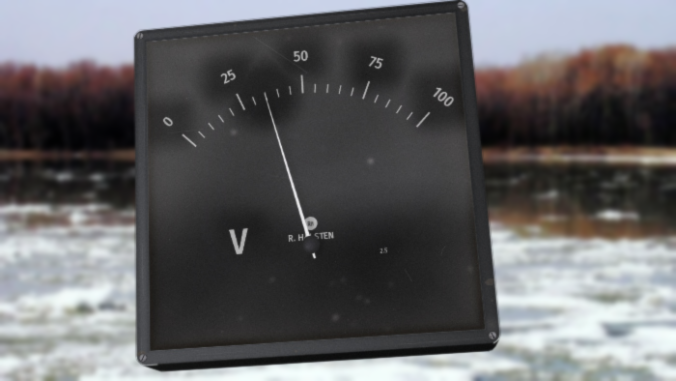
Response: {"value": 35, "unit": "V"}
